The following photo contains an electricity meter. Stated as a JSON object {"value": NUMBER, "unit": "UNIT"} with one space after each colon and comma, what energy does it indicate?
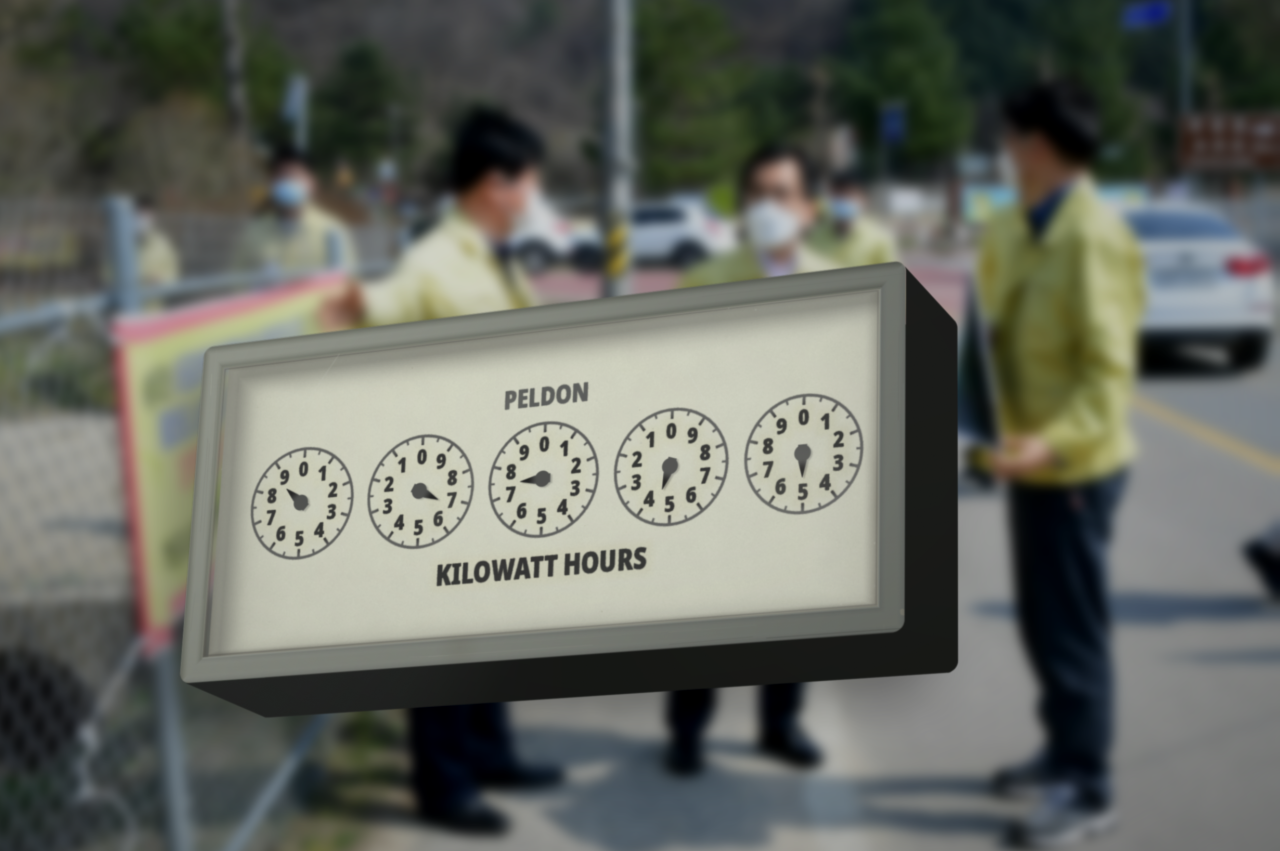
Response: {"value": 86745, "unit": "kWh"}
